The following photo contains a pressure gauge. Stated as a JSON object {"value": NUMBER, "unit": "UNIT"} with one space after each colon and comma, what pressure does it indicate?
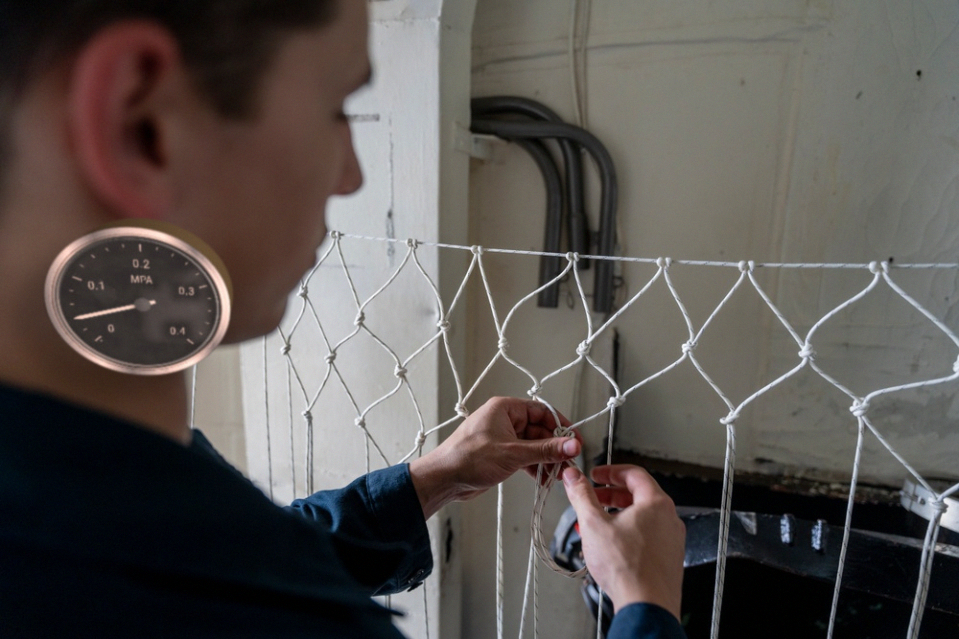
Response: {"value": 0.04, "unit": "MPa"}
